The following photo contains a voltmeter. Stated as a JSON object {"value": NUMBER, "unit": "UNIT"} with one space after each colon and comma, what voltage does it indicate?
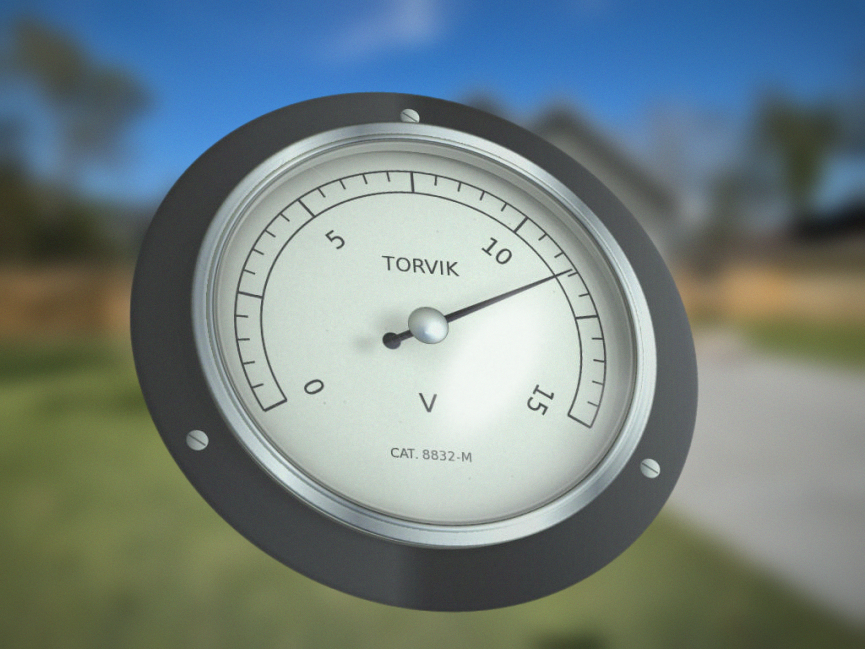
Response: {"value": 11.5, "unit": "V"}
